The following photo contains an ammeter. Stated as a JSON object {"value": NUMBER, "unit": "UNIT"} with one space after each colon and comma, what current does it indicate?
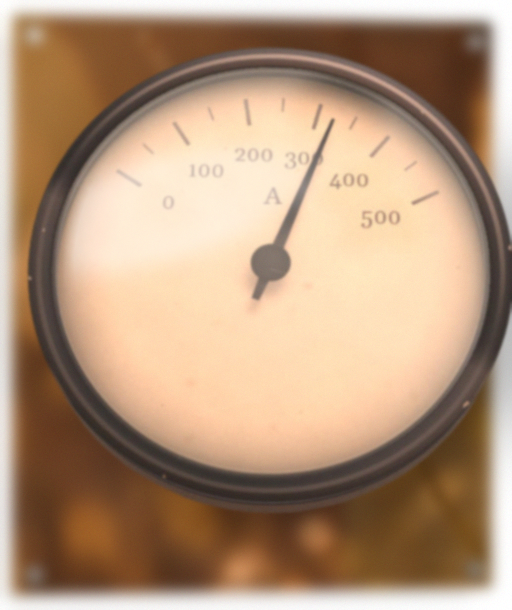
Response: {"value": 325, "unit": "A"}
